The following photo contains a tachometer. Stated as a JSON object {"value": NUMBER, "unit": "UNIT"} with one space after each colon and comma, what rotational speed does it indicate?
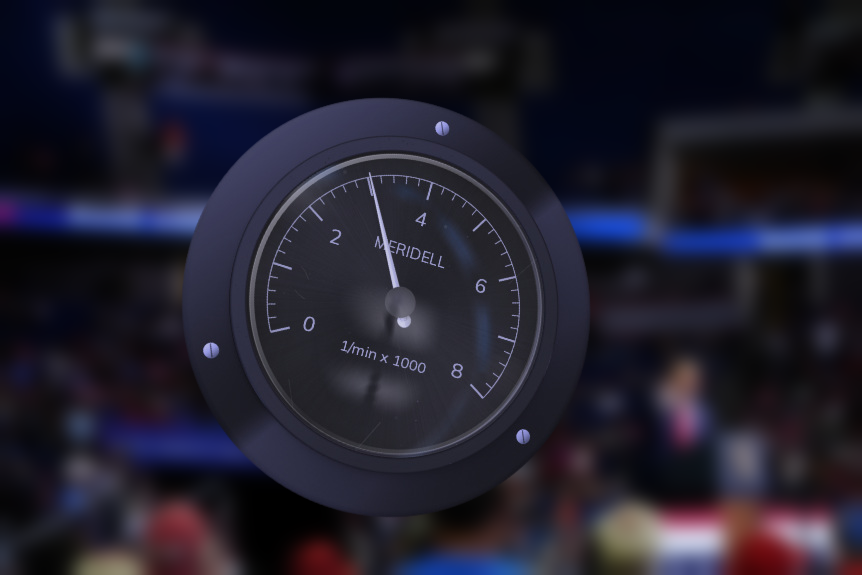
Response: {"value": 3000, "unit": "rpm"}
